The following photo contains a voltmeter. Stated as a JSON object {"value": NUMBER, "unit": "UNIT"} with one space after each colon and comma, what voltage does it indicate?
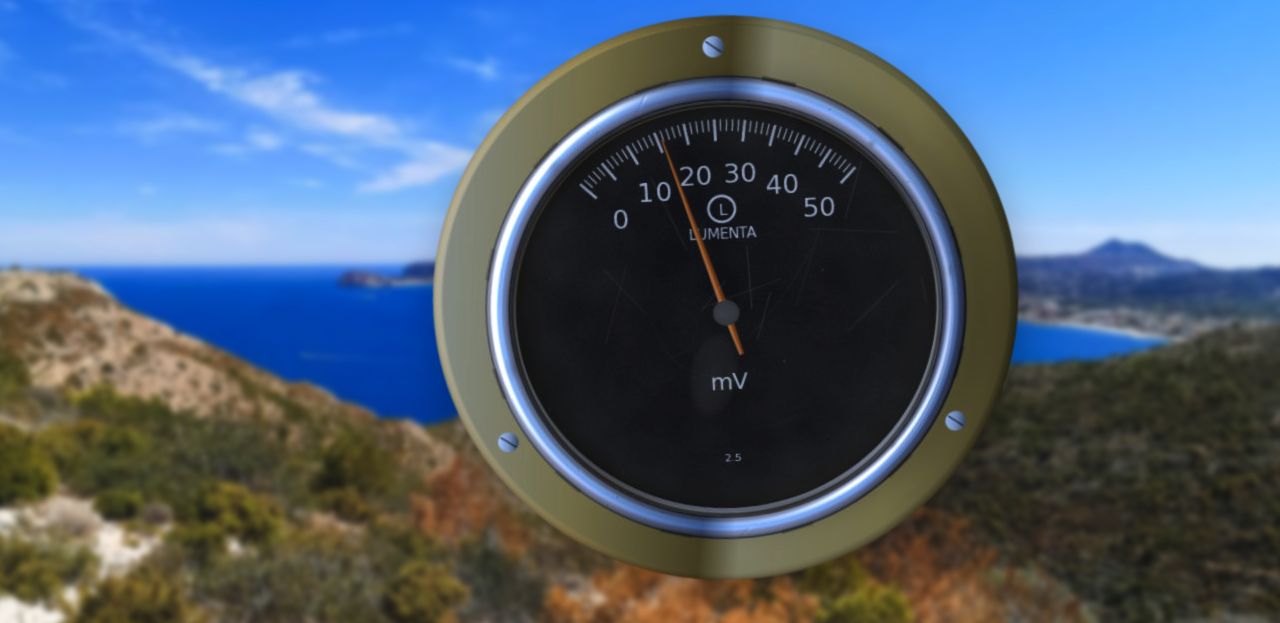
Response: {"value": 16, "unit": "mV"}
